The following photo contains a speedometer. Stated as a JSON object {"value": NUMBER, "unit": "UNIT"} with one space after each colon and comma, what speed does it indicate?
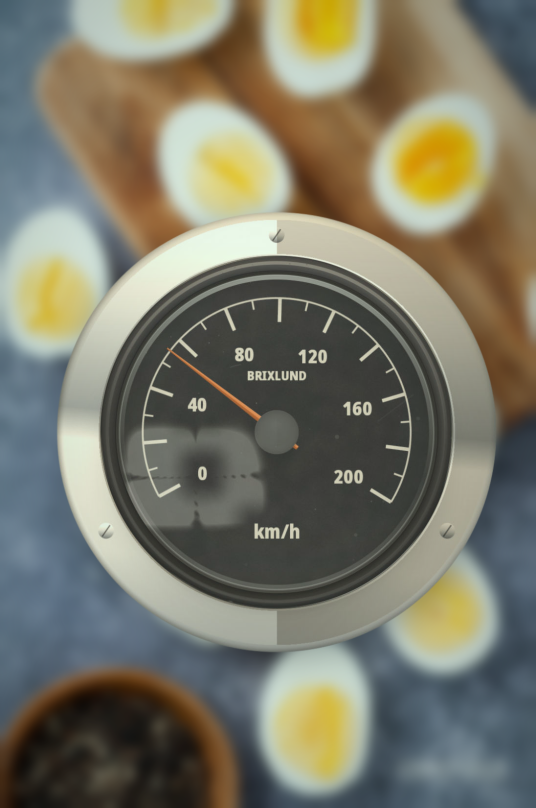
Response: {"value": 55, "unit": "km/h"}
